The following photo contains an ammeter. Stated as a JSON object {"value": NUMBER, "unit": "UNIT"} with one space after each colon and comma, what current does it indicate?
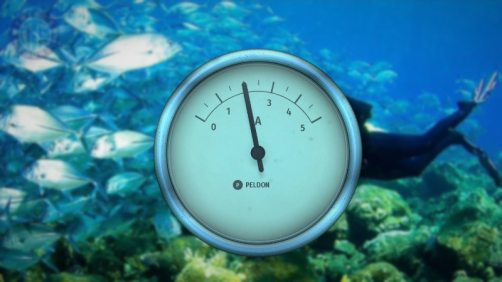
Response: {"value": 2, "unit": "A"}
